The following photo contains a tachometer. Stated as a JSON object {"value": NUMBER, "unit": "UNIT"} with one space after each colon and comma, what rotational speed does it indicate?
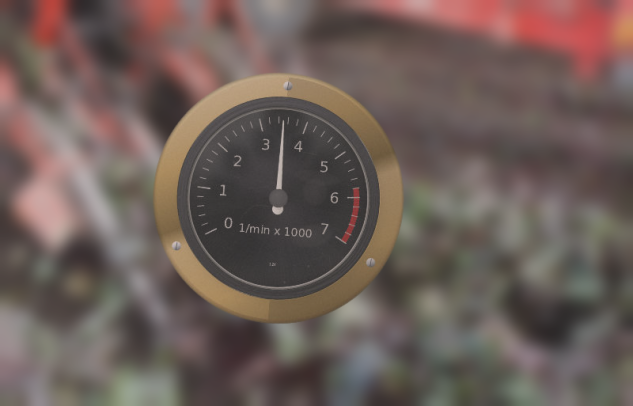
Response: {"value": 3500, "unit": "rpm"}
